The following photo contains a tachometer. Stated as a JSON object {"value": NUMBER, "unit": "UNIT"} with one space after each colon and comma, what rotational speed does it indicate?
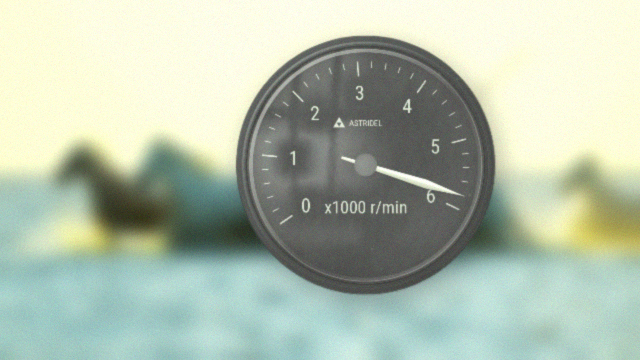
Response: {"value": 5800, "unit": "rpm"}
